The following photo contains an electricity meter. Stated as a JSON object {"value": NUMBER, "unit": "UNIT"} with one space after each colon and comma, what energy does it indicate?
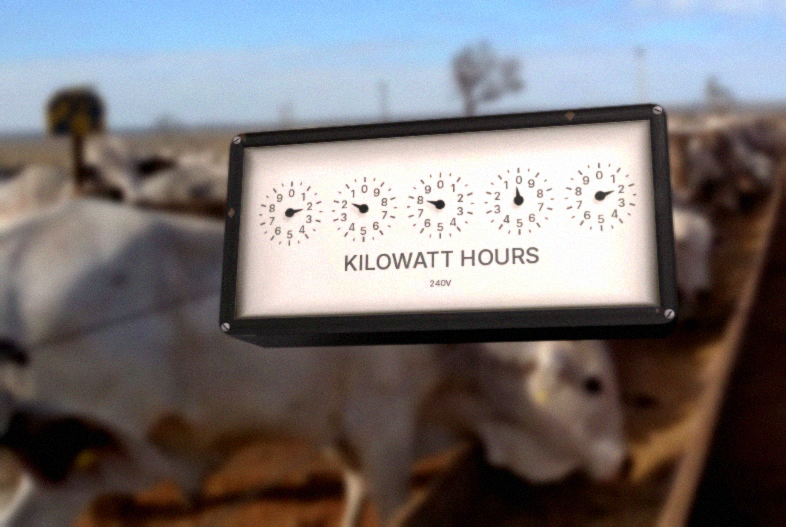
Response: {"value": 21802, "unit": "kWh"}
